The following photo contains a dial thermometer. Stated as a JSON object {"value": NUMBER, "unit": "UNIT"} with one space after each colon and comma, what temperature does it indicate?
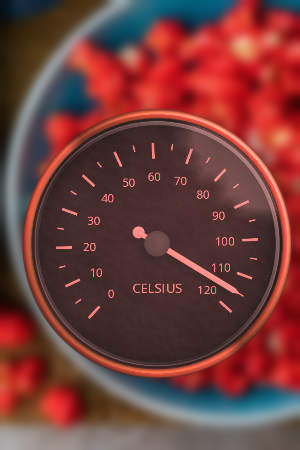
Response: {"value": 115, "unit": "°C"}
